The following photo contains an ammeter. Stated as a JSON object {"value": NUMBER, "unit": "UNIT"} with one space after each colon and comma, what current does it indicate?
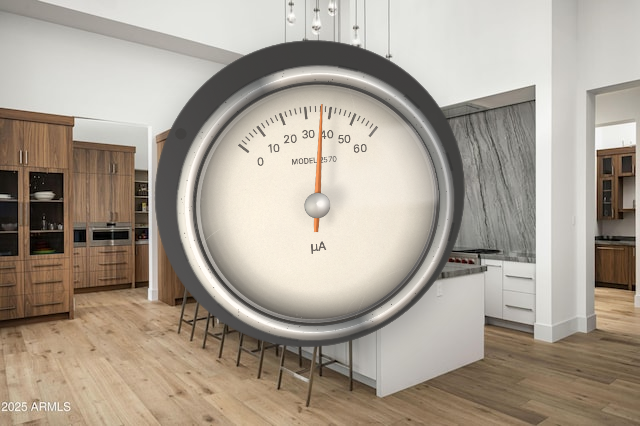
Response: {"value": 36, "unit": "µA"}
